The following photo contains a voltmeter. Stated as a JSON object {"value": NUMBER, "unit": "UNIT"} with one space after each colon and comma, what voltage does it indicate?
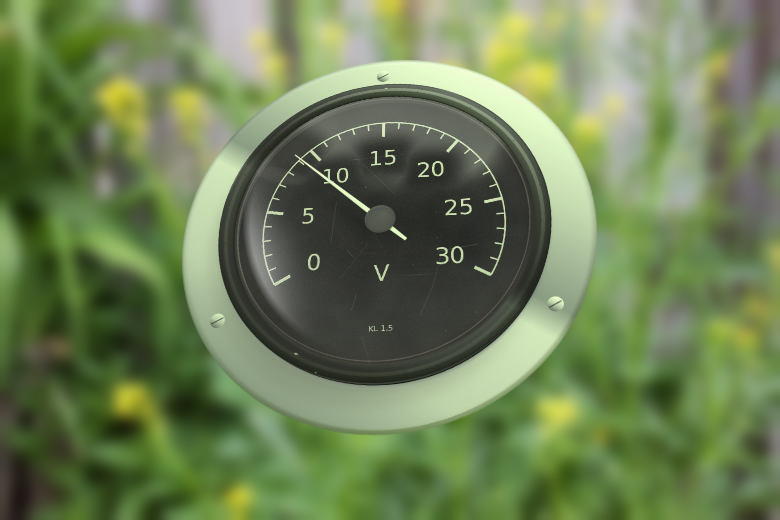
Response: {"value": 9, "unit": "V"}
